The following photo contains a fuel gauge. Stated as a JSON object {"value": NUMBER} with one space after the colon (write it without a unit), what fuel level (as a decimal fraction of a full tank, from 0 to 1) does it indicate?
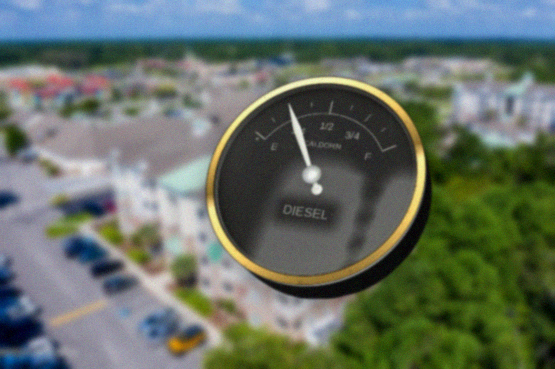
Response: {"value": 0.25}
